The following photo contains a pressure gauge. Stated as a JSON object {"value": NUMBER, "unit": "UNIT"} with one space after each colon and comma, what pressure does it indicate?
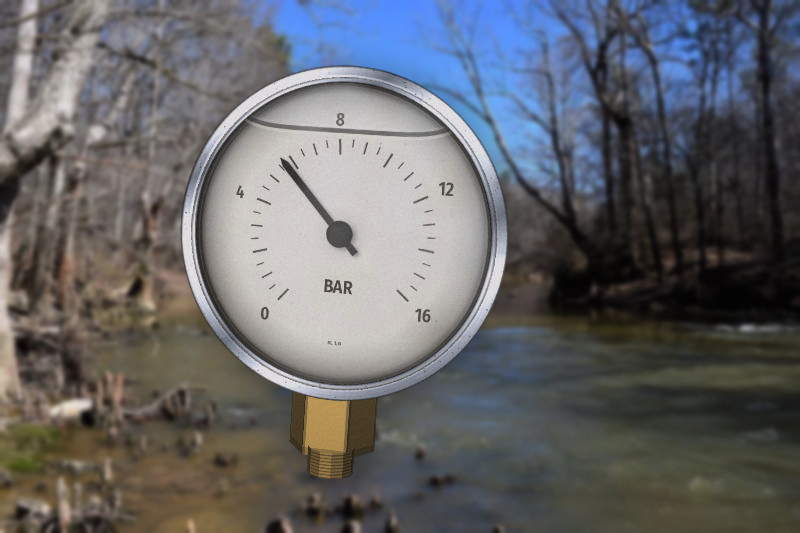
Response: {"value": 5.75, "unit": "bar"}
